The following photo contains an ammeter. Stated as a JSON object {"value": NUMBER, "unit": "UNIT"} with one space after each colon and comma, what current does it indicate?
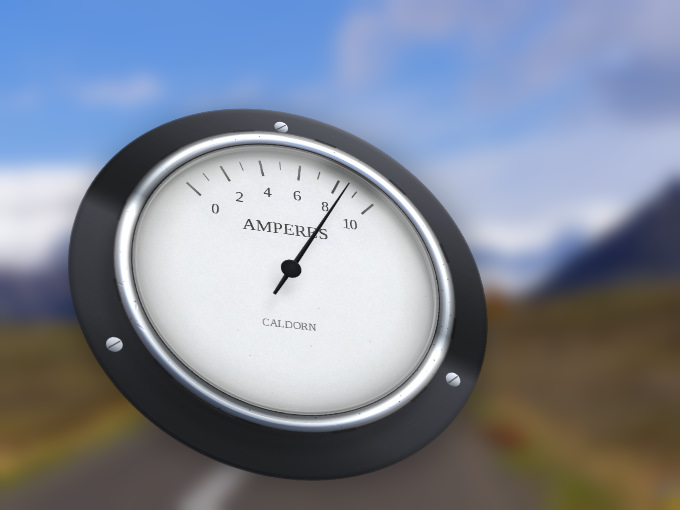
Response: {"value": 8.5, "unit": "A"}
